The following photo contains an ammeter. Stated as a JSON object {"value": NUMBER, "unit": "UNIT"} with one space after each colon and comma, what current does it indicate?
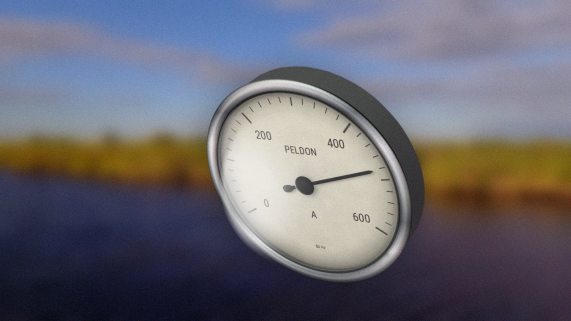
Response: {"value": 480, "unit": "A"}
